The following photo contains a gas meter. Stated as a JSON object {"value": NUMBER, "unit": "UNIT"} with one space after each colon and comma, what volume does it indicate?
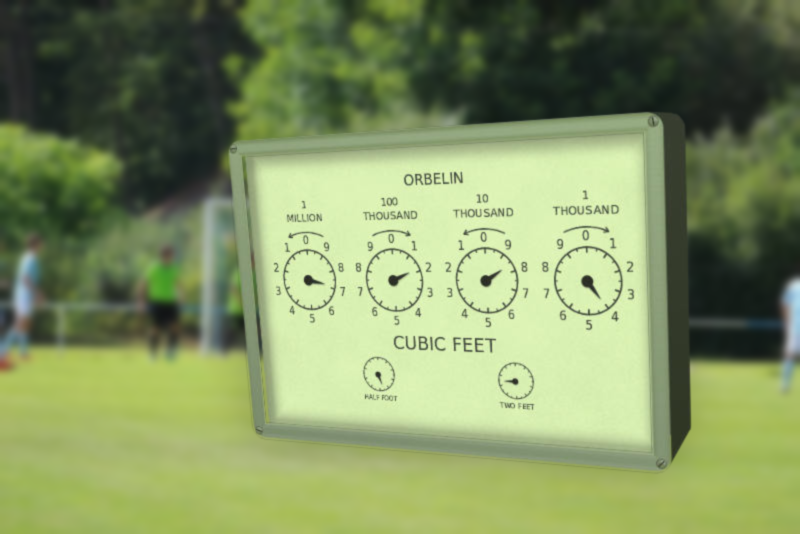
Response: {"value": 718400, "unit": "ft³"}
